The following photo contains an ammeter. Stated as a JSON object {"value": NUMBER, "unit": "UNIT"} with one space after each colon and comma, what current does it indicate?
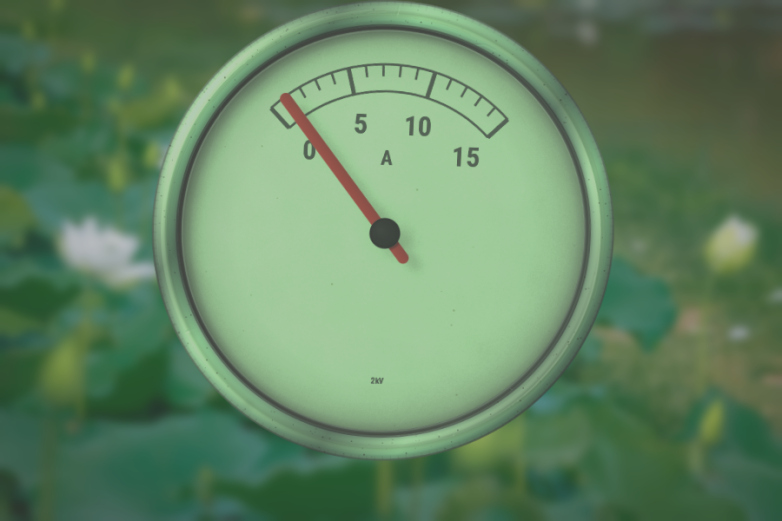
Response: {"value": 1, "unit": "A"}
